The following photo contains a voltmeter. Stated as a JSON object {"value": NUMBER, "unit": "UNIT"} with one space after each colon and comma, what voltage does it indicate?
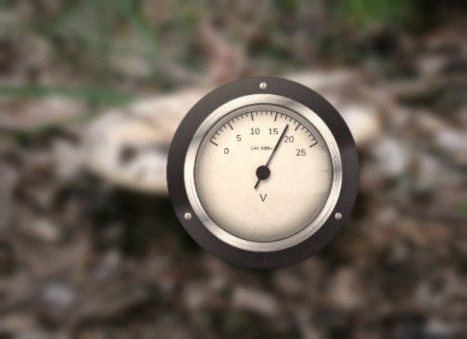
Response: {"value": 18, "unit": "V"}
